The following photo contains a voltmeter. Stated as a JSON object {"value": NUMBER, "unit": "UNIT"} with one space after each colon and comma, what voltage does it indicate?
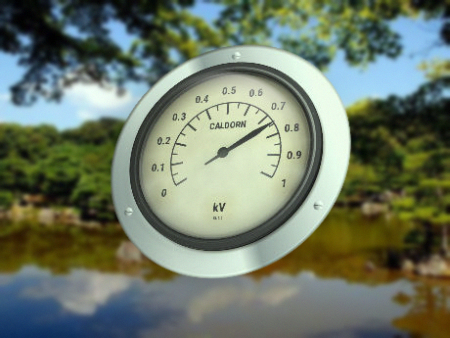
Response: {"value": 0.75, "unit": "kV"}
